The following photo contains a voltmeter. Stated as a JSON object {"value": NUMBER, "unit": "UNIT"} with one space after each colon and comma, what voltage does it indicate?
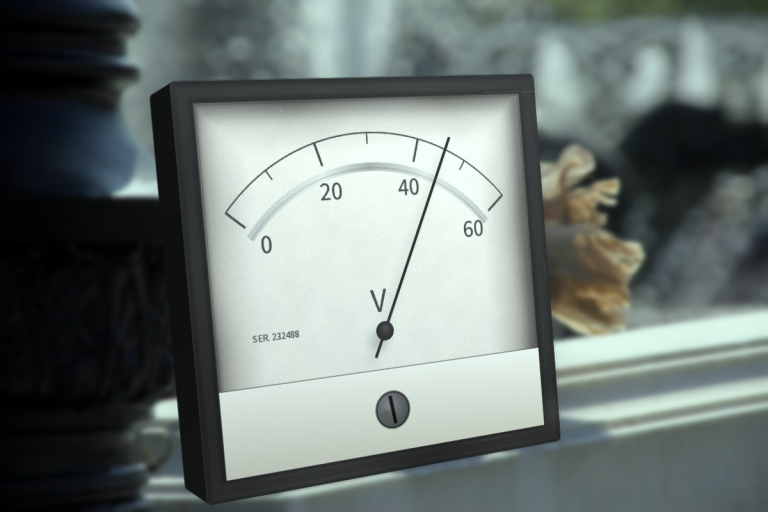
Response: {"value": 45, "unit": "V"}
